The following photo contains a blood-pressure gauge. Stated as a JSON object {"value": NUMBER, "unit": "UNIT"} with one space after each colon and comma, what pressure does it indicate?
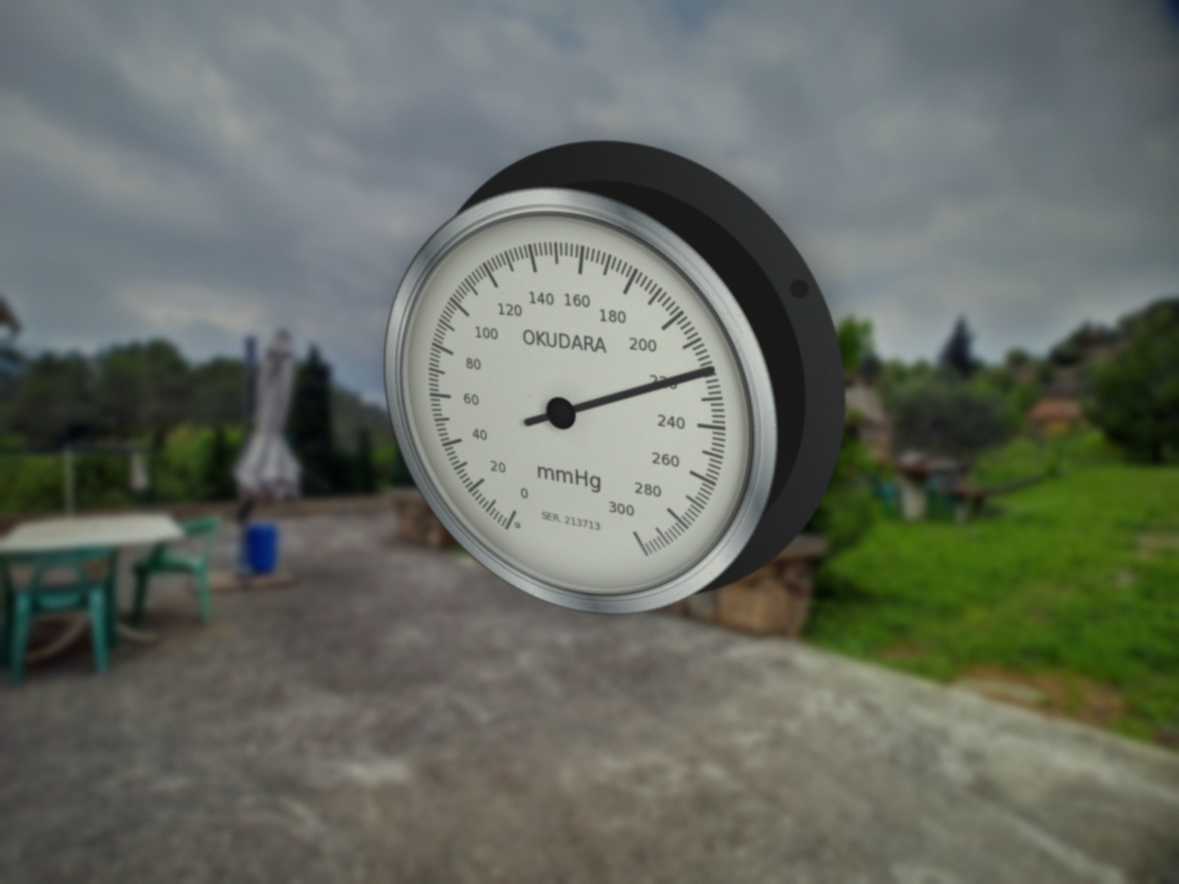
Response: {"value": 220, "unit": "mmHg"}
